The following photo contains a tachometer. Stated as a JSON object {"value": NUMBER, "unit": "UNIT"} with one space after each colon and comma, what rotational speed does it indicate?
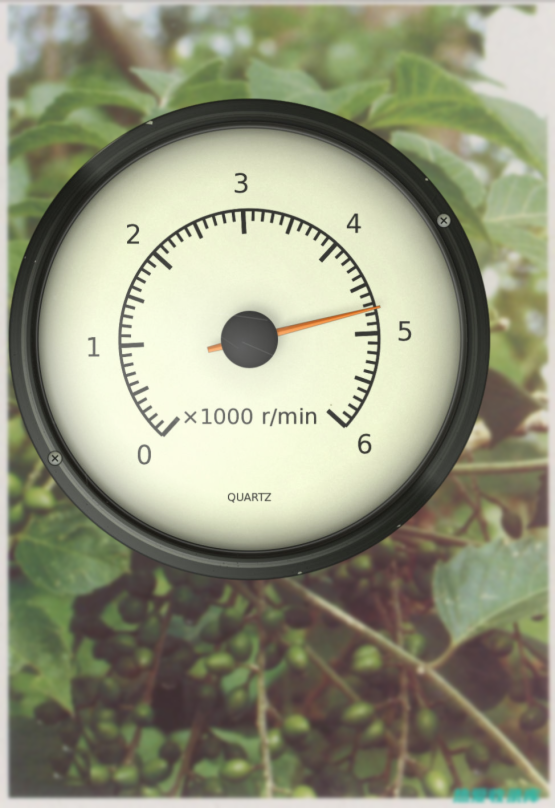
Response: {"value": 4750, "unit": "rpm"}
